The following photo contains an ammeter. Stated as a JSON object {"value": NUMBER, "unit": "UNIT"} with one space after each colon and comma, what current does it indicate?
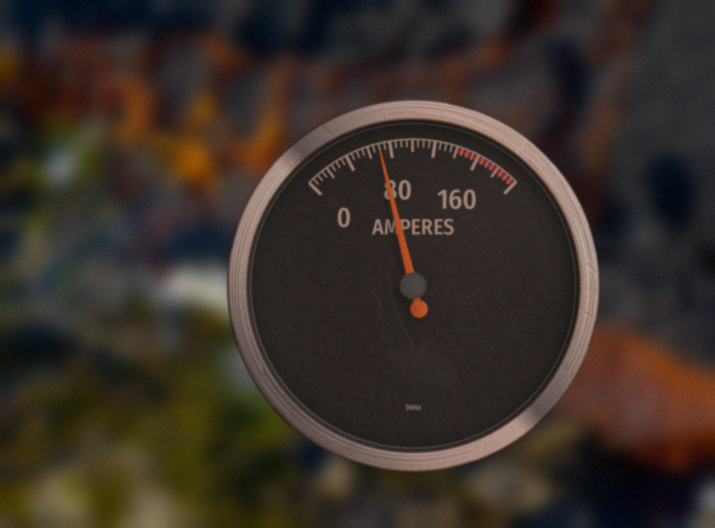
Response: {"value": 70, "unit": "A"}
